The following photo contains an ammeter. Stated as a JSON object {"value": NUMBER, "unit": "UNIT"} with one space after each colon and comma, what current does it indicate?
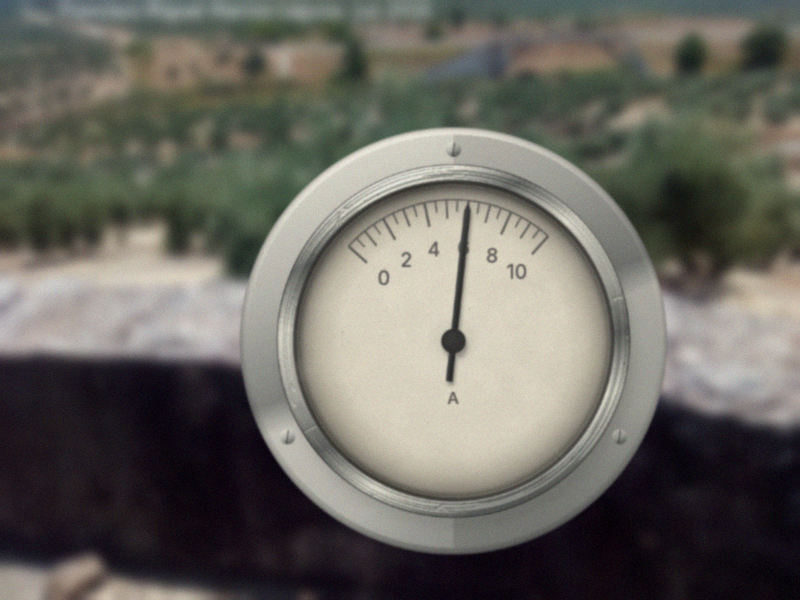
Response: {"value": 6, "unit": "A"}
